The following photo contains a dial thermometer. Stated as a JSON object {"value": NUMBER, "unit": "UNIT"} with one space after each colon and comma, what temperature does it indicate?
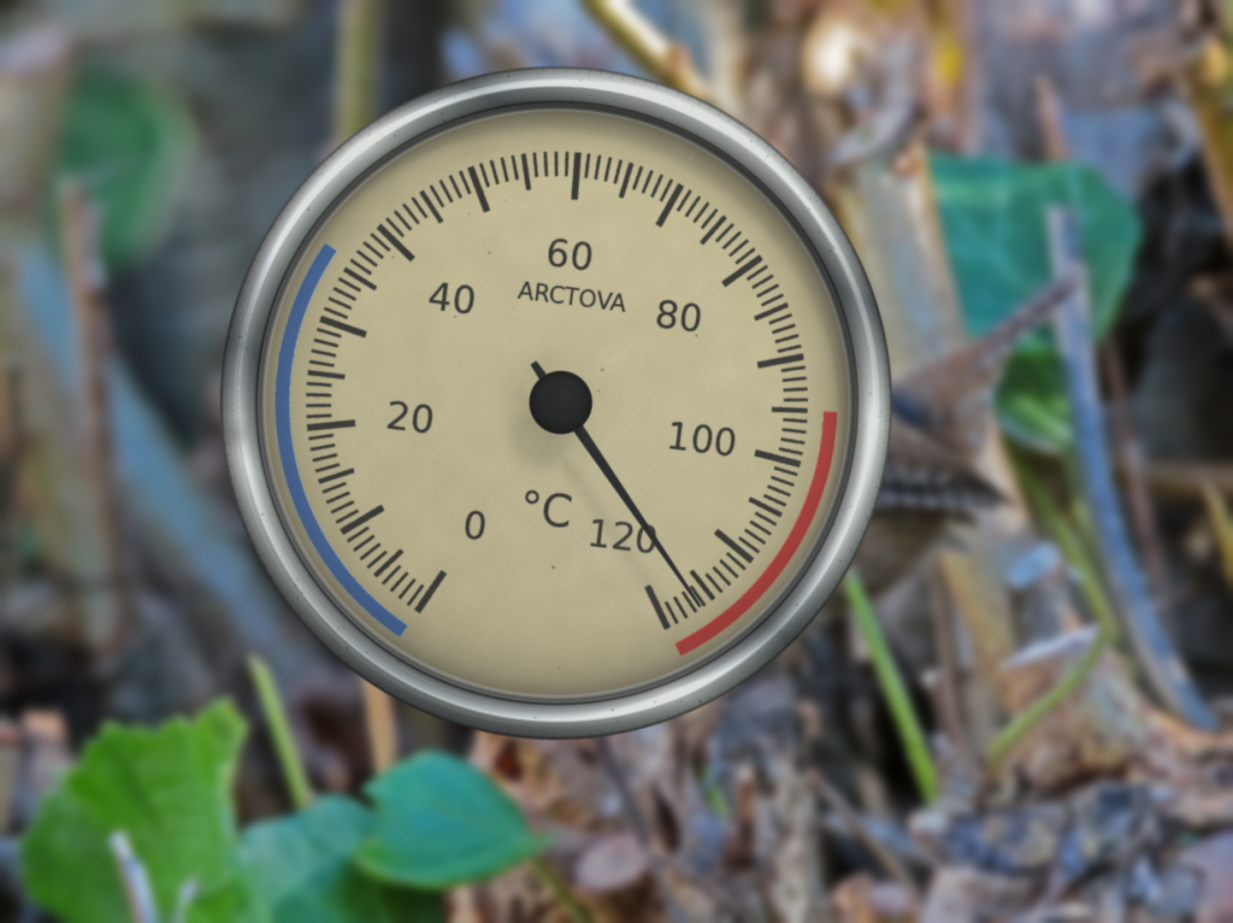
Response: {"value": 116.5, "unit": "°C"}
